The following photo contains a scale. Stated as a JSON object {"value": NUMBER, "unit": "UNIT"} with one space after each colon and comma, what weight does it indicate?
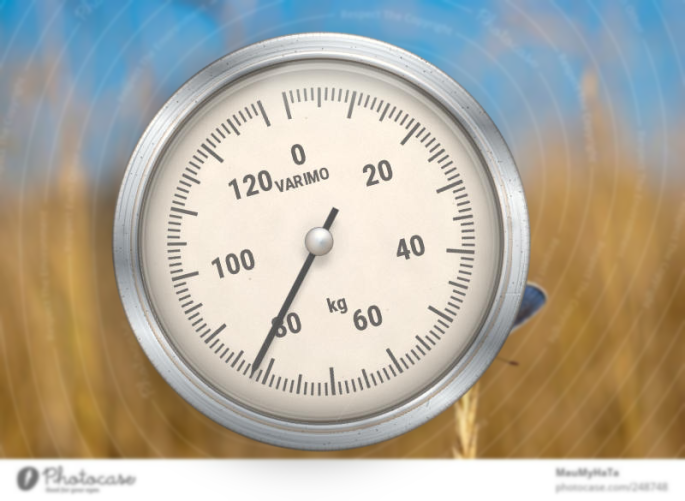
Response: {"value": 82, "unit": "kg"}
